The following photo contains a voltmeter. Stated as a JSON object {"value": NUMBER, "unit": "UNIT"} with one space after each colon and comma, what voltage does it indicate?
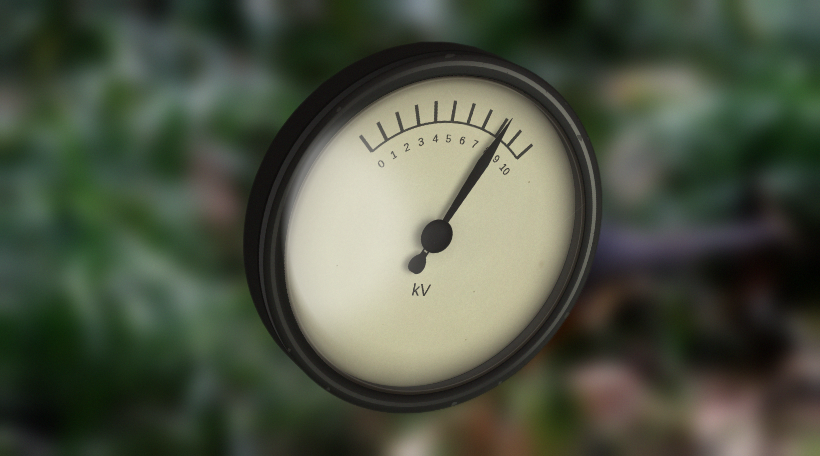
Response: {"value": 8, "unit": "kV"}
